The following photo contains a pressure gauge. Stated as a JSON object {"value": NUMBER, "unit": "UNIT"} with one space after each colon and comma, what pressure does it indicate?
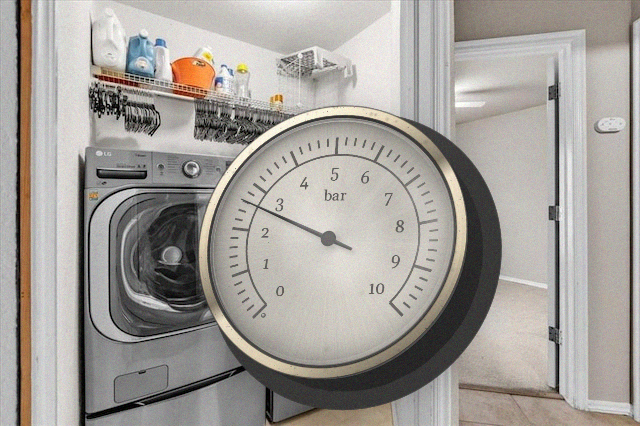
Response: {"value": 2.6, "unit": "bar"}
